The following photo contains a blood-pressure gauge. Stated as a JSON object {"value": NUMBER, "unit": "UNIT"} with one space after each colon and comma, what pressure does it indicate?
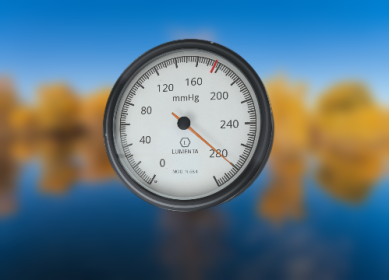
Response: {"value": 280, "unit": "mmHg"}
